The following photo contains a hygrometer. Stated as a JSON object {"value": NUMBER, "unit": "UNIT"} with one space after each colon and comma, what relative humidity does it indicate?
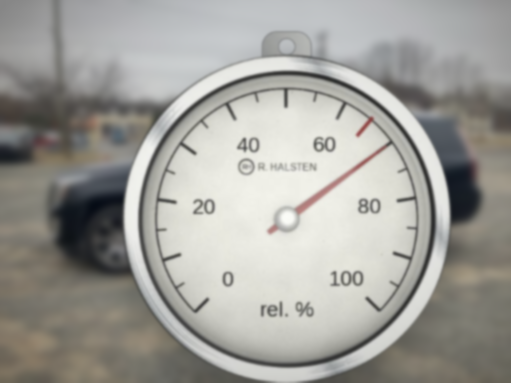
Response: {"value": 70, "unit": "%"}
